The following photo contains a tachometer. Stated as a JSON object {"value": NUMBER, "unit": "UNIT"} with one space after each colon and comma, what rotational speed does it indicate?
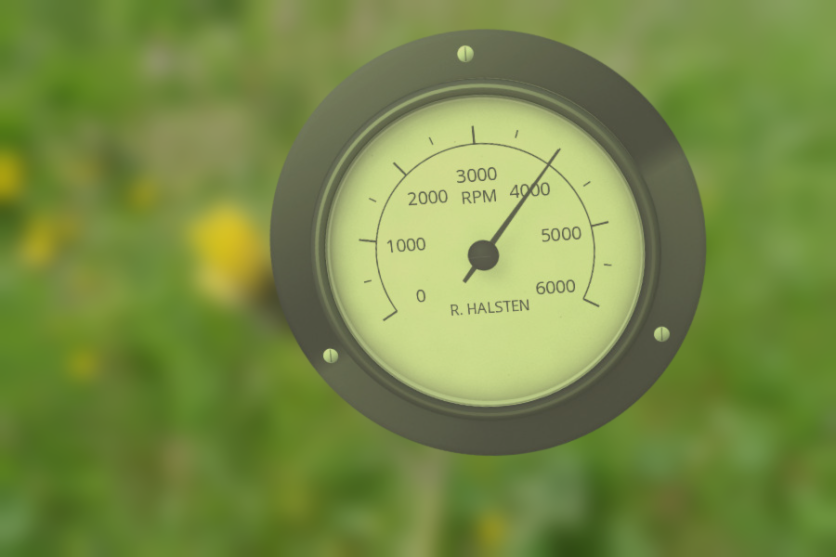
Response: {"value": 4000, "unit": "rpm"}
